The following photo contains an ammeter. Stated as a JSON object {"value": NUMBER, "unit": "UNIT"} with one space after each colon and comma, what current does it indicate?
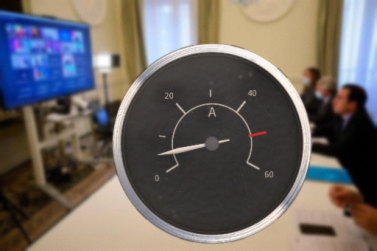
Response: {"value": 5, "unit": "A"}
